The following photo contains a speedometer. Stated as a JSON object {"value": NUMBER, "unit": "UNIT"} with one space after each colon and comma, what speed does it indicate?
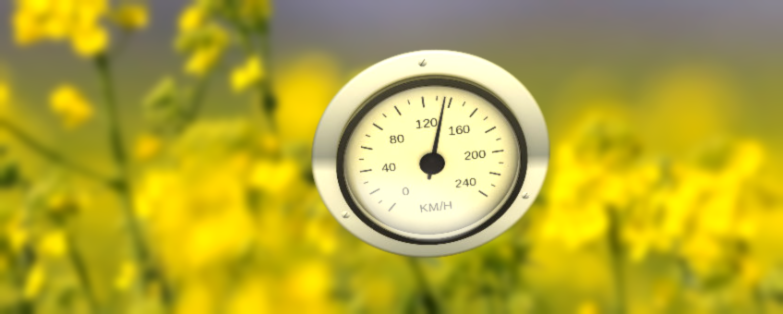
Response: {"value": 135, "unit": "km/h"}
